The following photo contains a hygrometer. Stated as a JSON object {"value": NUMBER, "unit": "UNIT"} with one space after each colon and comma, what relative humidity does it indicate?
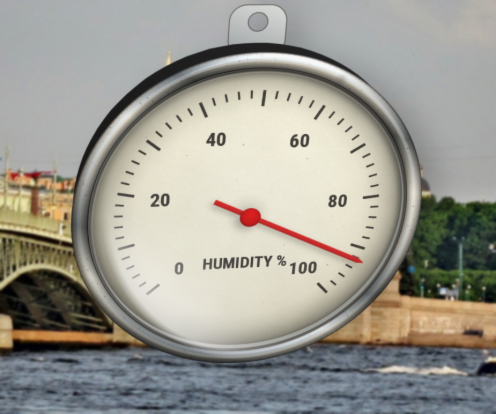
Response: {"value": 92, "unit": "%"}
